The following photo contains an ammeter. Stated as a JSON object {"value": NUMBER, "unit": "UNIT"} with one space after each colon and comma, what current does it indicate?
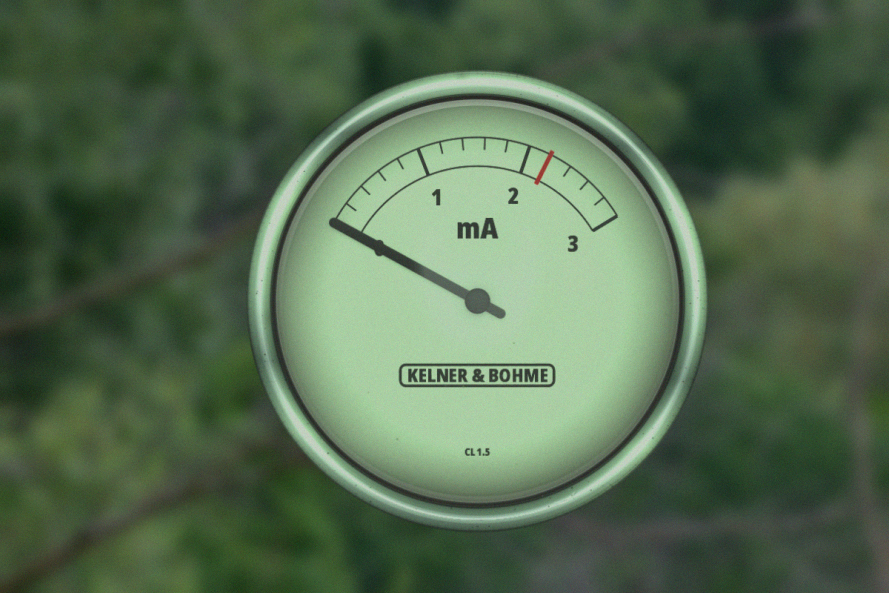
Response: {"value": 0, "unit": "mA"}
